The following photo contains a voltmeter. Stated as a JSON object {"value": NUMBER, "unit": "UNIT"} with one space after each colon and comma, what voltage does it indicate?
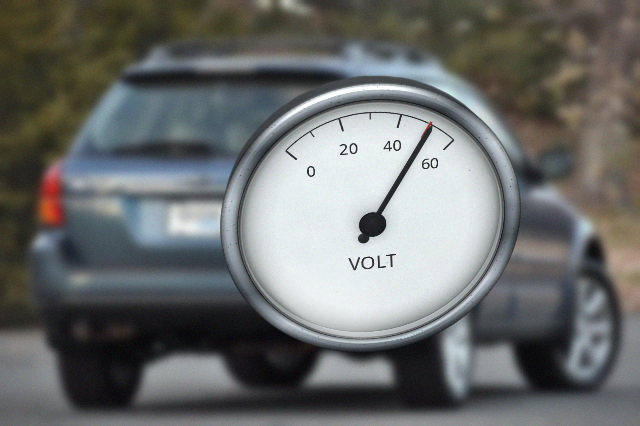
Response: {"value": 50, "unit": "V"}
